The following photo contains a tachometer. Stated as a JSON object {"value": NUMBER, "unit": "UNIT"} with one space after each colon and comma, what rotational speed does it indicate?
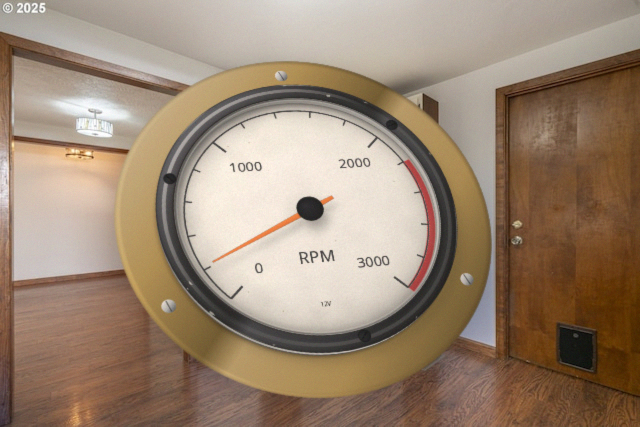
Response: {"value": 200, "unit": "rpm"}
